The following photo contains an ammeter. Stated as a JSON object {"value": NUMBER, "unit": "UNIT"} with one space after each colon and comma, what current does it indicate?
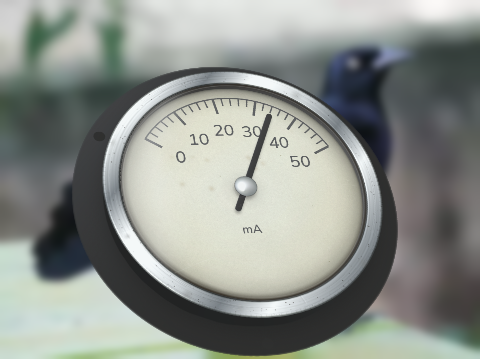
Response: {"value": 34, "unit": "mA"}
